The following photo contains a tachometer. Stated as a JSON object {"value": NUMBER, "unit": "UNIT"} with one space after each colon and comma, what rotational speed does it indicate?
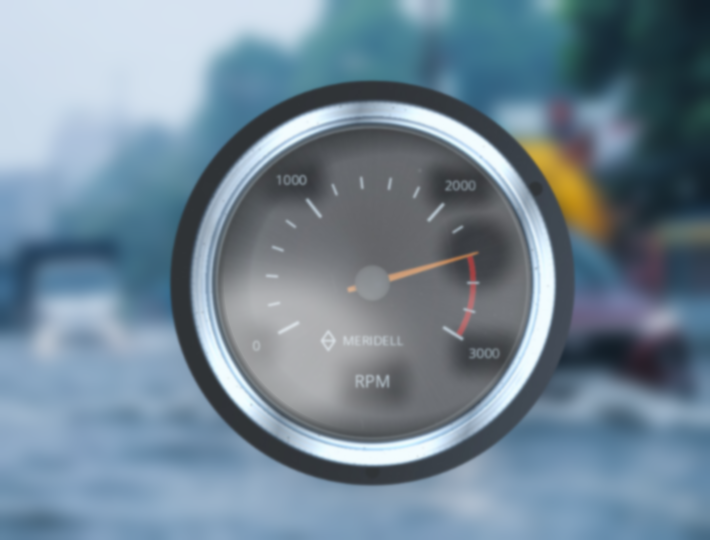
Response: {"value": 2400, "unit": "rpm"}
